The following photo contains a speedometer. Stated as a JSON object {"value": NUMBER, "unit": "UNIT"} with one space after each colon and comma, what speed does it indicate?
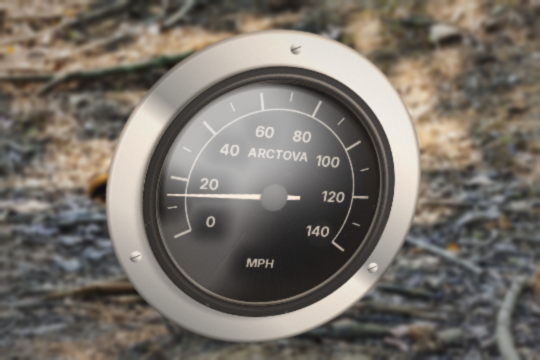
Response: {"value": 15, "unit": "mph"}
